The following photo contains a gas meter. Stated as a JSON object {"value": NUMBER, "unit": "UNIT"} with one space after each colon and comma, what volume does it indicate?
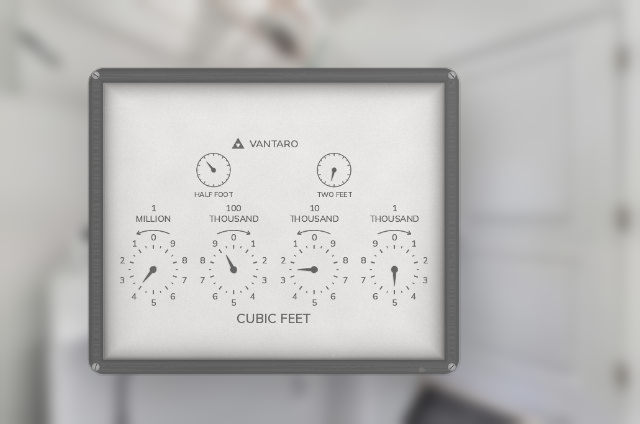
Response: {"value": 392500, "unit": "ft³"}
